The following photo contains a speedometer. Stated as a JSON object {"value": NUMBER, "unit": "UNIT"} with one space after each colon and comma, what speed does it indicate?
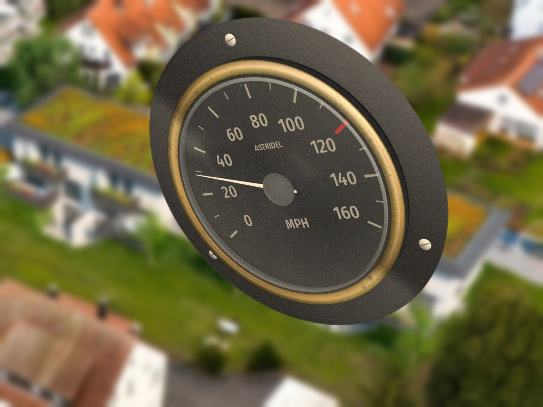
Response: {"value": 30, "unit": "mph"}
